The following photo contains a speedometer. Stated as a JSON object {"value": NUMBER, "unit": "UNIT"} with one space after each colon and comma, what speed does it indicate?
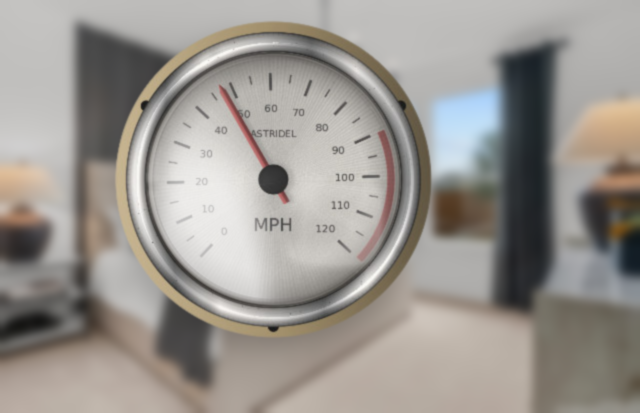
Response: {"value": 47.5, "unit": "mph"}
